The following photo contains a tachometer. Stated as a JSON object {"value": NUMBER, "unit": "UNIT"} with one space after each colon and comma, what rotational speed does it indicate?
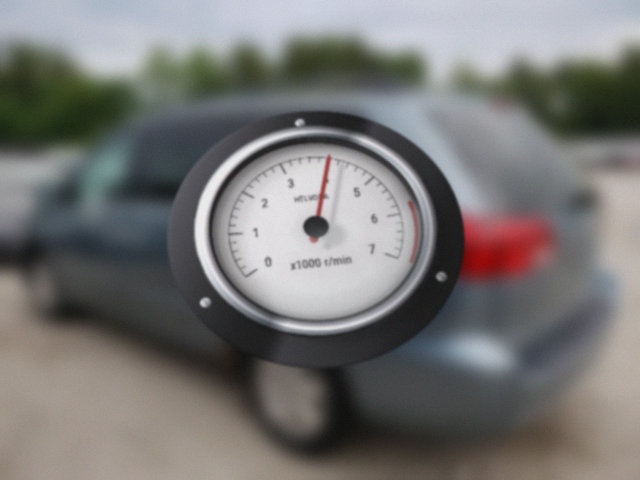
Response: {"value": 4000, "unit": "rpm"}
